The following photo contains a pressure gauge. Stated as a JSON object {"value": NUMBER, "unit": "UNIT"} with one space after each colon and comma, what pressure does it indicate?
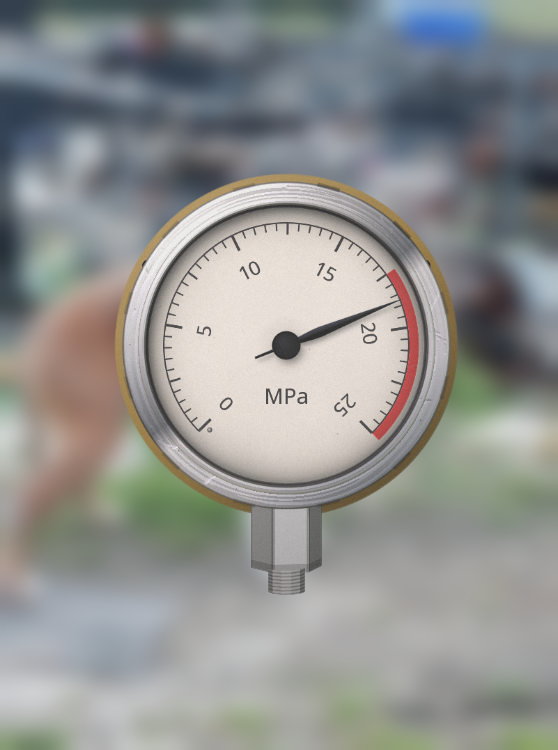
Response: {"value": 18.75, "unit": "MPa"}
